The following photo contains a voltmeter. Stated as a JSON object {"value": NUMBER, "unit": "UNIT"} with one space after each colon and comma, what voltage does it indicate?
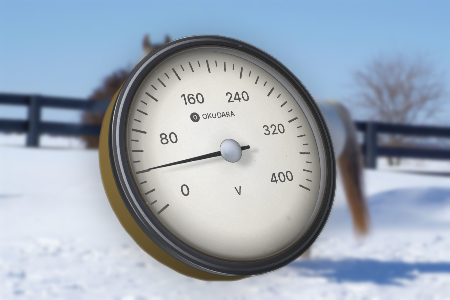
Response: {"value": 40, "unit": "V"}
